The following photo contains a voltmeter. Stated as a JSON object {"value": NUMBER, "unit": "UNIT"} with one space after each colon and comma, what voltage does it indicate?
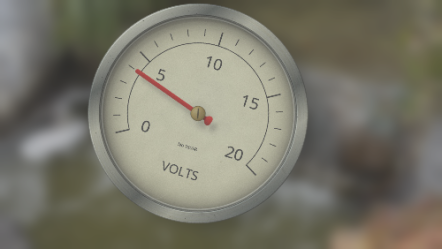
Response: {"value": 4, "unit": "V"}
